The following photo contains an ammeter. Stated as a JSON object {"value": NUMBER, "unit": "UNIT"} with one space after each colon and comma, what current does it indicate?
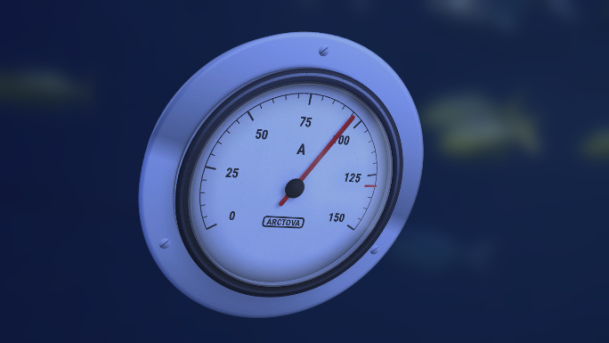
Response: {"value": 95, "unit": "A"}
